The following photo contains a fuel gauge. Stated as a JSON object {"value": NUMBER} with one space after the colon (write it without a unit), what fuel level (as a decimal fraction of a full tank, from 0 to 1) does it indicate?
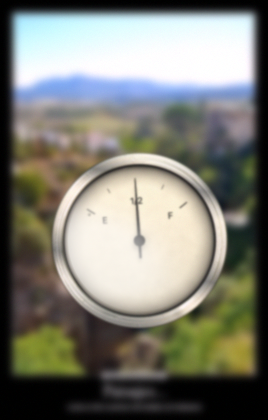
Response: {"value": 0.5}
